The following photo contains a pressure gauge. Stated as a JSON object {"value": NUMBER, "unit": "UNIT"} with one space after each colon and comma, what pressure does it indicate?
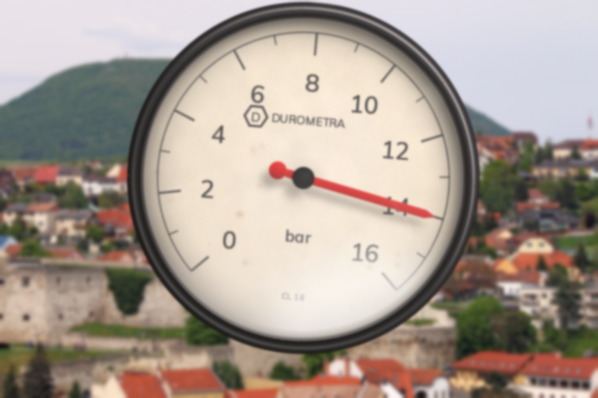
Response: {"value": 14, "unit": "bar"}
